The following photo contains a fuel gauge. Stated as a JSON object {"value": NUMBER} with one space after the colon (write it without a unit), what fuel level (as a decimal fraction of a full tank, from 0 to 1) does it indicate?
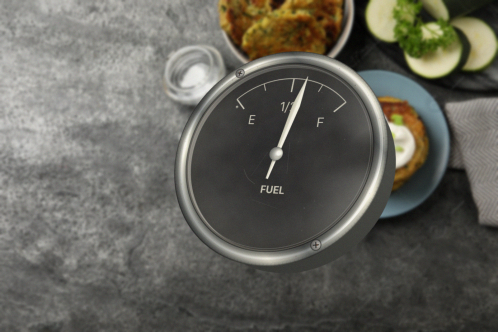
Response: {"value": 0.625}
